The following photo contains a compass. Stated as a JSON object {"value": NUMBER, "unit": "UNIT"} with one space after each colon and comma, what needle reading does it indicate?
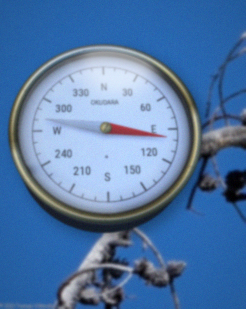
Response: {"value": 100, "unit": "°"}
